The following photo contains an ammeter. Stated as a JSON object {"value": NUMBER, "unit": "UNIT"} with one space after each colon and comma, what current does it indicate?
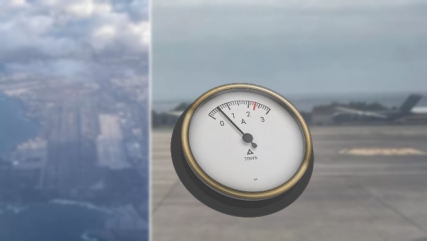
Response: {"value": 0.5, "unit": "A"}
